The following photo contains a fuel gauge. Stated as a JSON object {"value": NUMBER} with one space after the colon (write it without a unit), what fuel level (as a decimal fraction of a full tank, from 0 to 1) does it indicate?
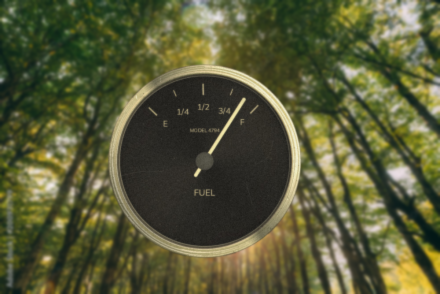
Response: {"value": 0.875}
